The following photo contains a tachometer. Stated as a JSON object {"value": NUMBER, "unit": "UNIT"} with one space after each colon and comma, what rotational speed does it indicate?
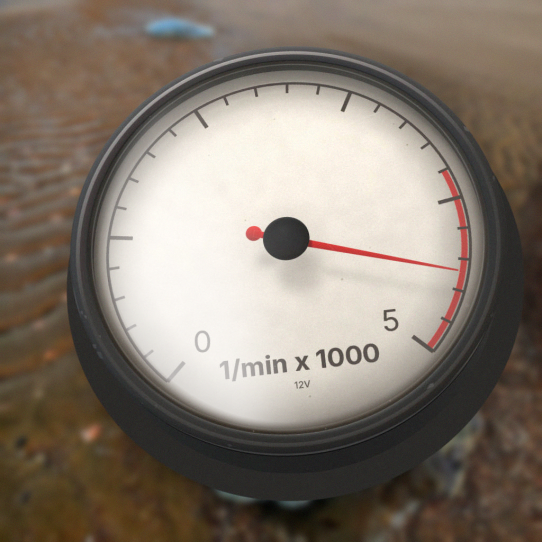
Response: {"value": 4500, "unit": "rpm"}
